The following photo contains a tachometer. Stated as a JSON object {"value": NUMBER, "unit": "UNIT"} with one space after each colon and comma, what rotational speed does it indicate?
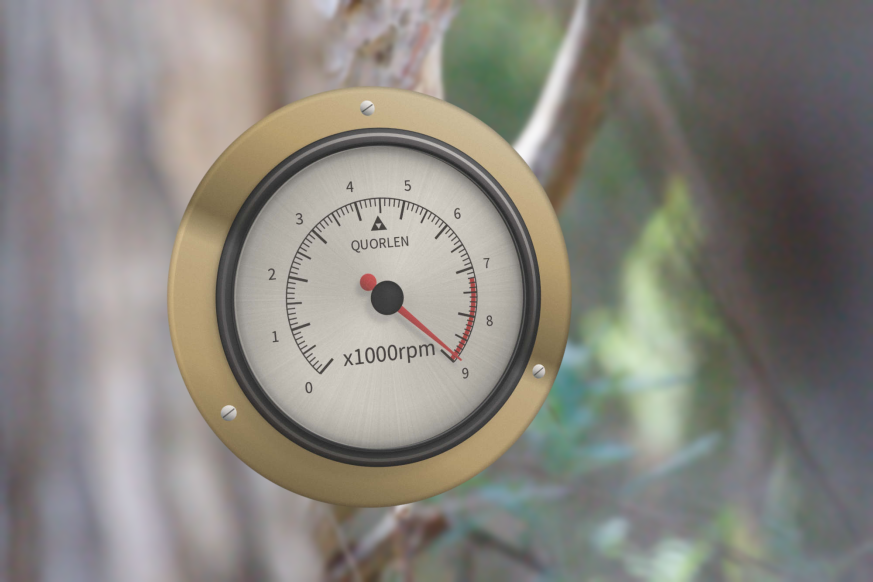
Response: {"value": 8900, "unit": "rpm"}
